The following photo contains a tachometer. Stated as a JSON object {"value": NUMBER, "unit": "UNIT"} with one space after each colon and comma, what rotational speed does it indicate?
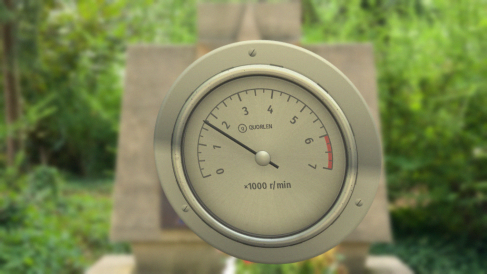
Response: {"value": 1750, "unit": "rpm"}
